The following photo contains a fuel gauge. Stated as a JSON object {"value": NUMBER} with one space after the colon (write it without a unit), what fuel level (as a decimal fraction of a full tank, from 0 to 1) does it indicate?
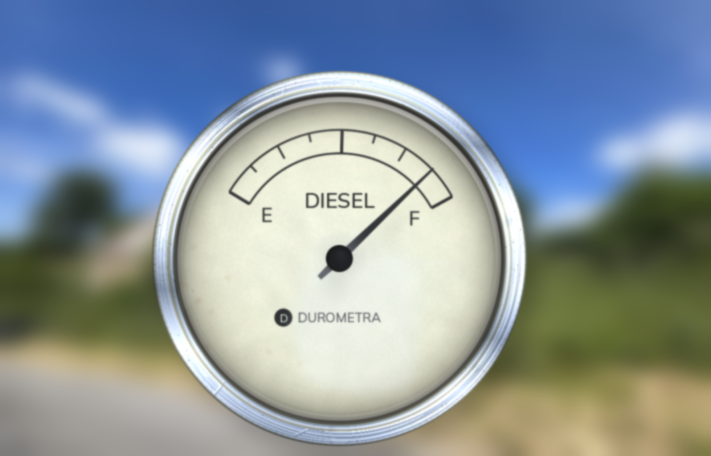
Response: {"value": 0.875}
